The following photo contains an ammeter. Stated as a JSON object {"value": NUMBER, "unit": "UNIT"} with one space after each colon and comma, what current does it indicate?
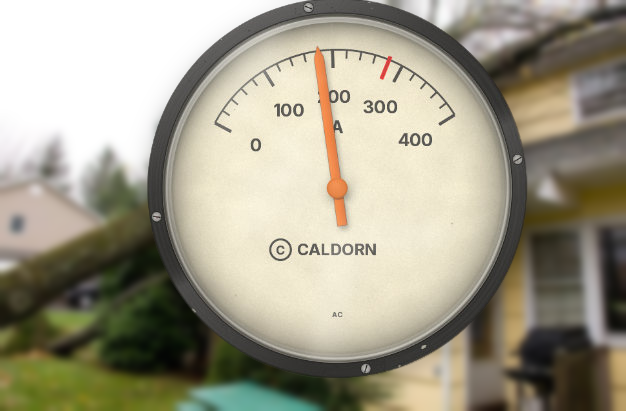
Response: {"value": 180, "unit": "A"}
